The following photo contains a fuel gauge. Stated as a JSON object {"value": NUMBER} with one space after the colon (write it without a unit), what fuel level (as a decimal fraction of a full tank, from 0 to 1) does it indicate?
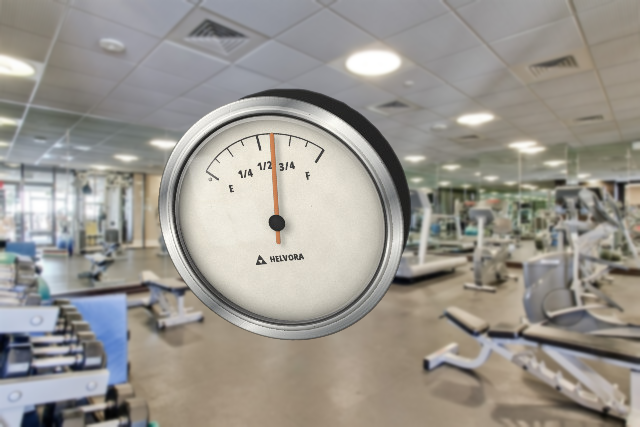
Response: {"value": 0.625}
